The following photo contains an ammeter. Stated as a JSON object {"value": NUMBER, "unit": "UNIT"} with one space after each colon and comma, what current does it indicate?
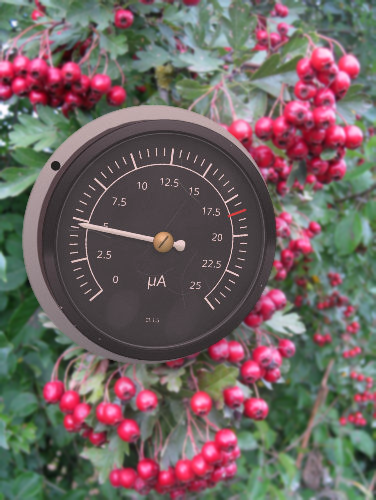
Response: {"value": 4.75, "unit": "µA"}
